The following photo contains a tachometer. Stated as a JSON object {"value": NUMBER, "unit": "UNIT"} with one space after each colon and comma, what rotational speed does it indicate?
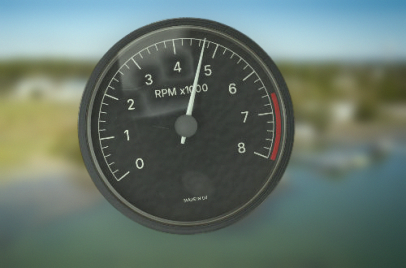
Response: {"value": 4700, "unit": "rpm"}
